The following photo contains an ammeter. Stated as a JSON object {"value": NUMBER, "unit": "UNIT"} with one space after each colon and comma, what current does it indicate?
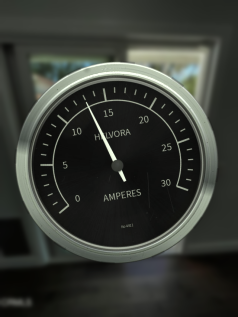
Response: {"value": 13, "unit": "A"}
